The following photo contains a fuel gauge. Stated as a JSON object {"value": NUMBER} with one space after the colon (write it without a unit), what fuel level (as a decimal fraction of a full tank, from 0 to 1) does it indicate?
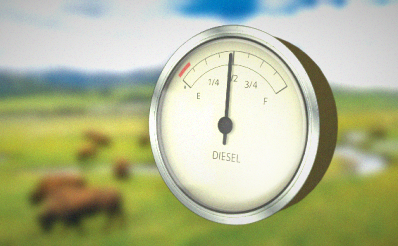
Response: {"value": 0.5}
